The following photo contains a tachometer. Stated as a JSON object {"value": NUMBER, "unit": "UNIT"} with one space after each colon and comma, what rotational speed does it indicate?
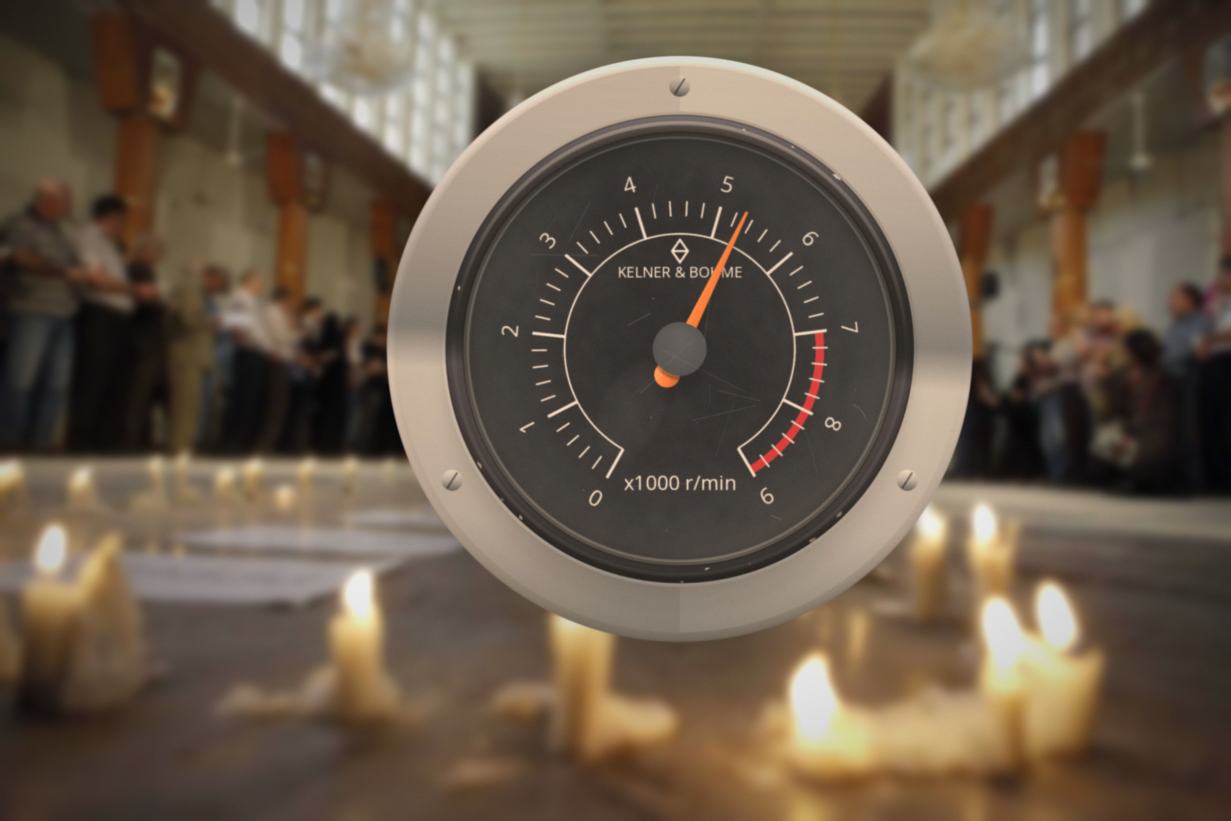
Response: {"value": 5300, "unit": "rpm"}
